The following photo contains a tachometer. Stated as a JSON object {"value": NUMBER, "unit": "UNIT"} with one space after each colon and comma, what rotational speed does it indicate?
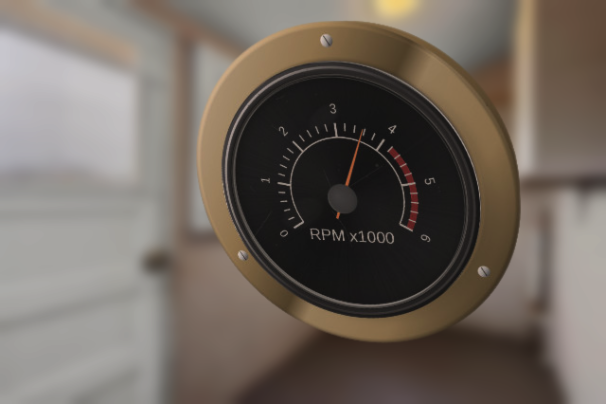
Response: {"value": 3600, "unit": "rpm"}
